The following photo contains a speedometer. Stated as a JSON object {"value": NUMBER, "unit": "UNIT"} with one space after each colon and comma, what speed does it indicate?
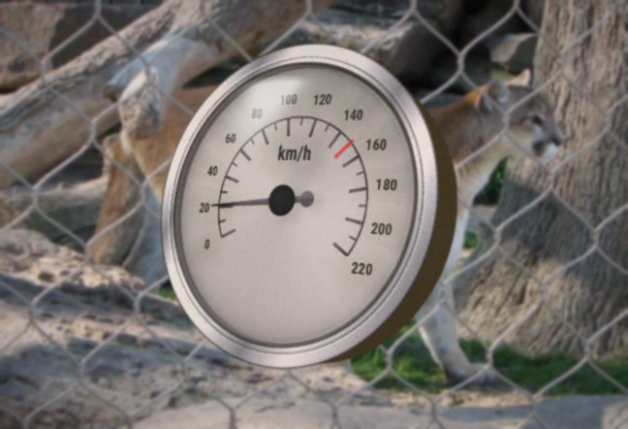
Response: {"value": 20, "unit": "km/h"}
